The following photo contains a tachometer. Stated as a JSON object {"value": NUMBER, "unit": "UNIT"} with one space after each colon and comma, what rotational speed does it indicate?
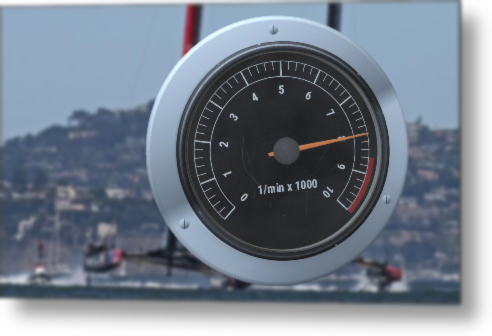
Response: {"value": 8000, "unit": "rpm"}
